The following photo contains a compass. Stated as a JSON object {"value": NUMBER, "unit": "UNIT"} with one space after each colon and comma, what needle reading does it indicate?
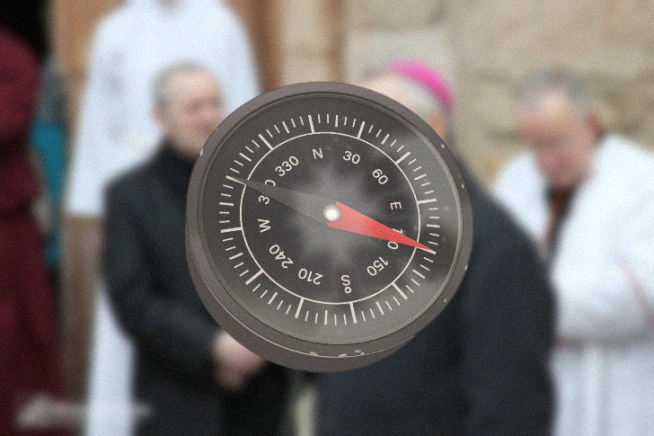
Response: {"value": 120, "unit": "°"}
